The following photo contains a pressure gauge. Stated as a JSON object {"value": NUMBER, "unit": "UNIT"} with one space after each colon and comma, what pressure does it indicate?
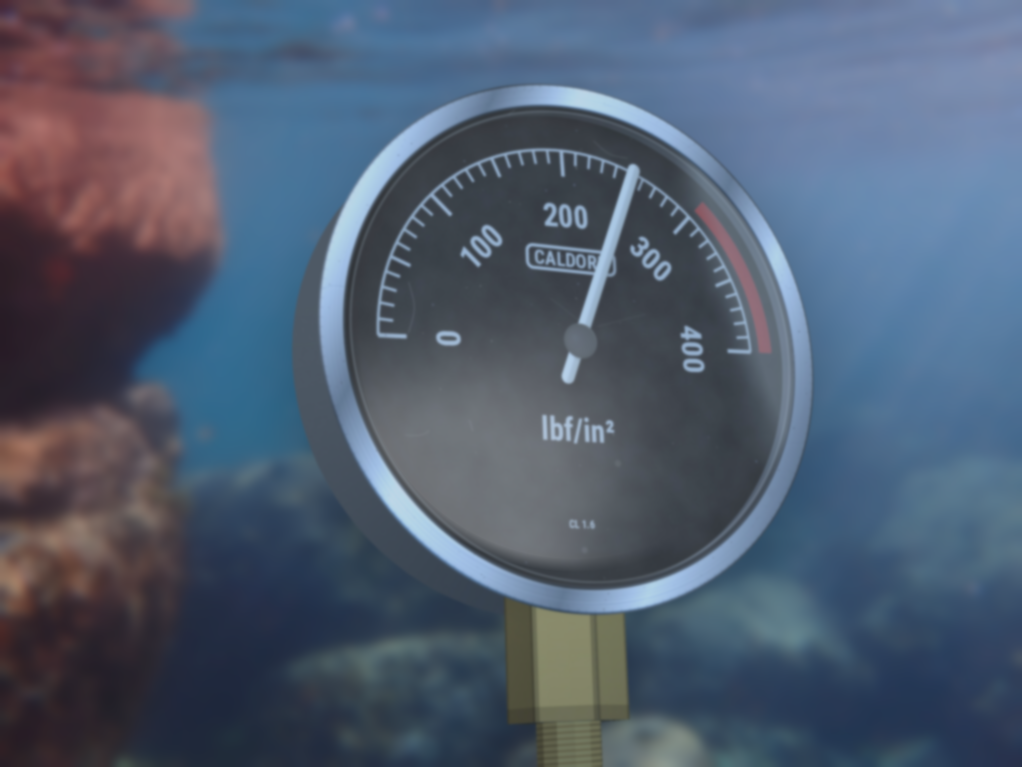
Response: {"value": 250, "unit": "psi"}
